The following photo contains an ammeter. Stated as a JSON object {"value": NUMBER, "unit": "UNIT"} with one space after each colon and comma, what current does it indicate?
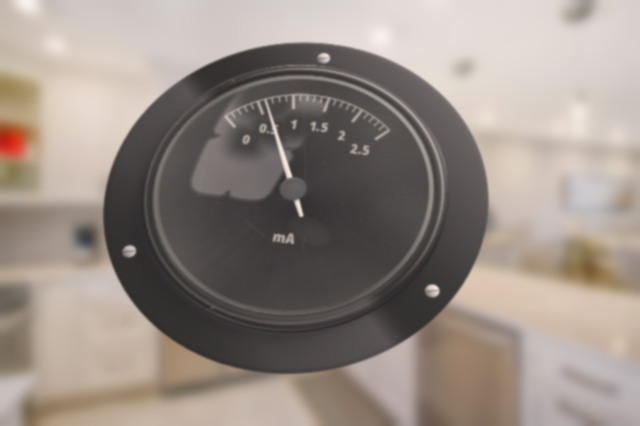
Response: {"value": 0.6, "unit": "mA"}
